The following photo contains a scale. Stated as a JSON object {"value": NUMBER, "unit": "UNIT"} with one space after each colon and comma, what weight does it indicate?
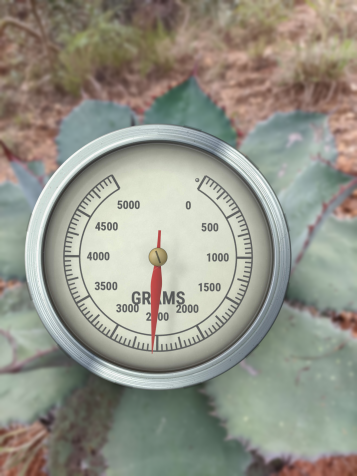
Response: {"value": 2550, "unit": "g"}
